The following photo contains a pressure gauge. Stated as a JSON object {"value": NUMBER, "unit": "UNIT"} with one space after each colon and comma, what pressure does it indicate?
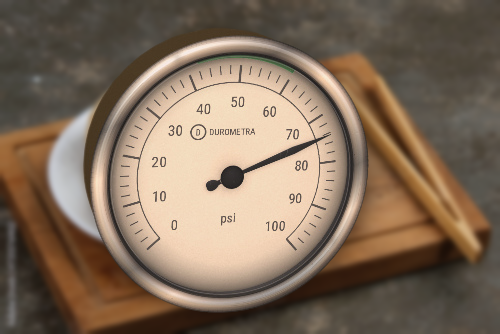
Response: {"value": 74, "unit": "psi"}
